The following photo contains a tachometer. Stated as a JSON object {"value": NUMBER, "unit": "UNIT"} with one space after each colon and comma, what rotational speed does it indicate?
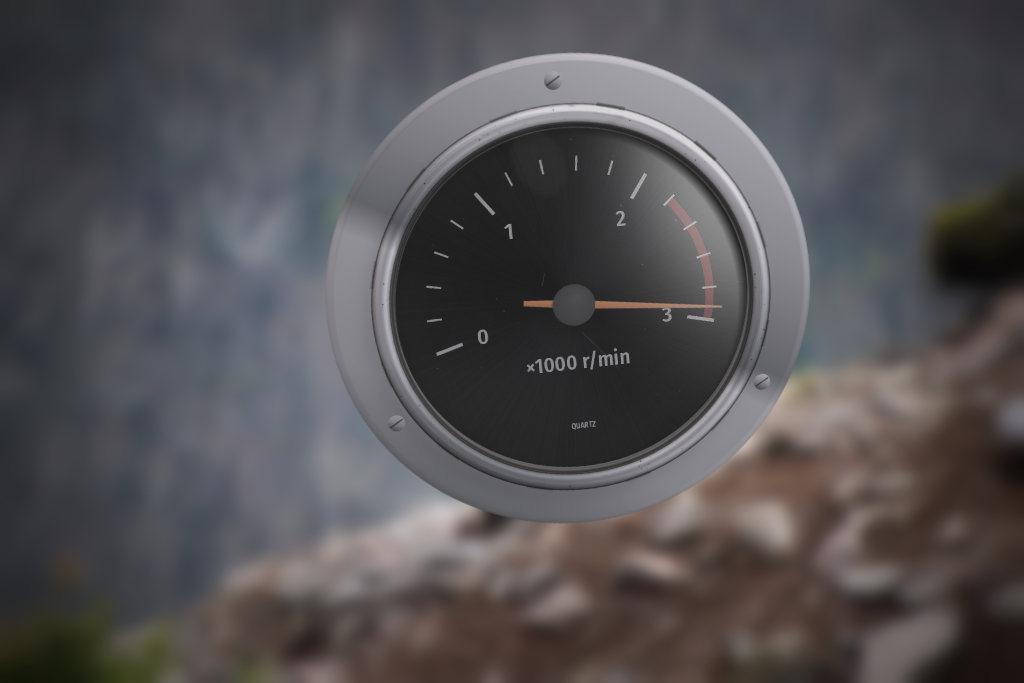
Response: {"value": 2900, "unit": "rpm"}
